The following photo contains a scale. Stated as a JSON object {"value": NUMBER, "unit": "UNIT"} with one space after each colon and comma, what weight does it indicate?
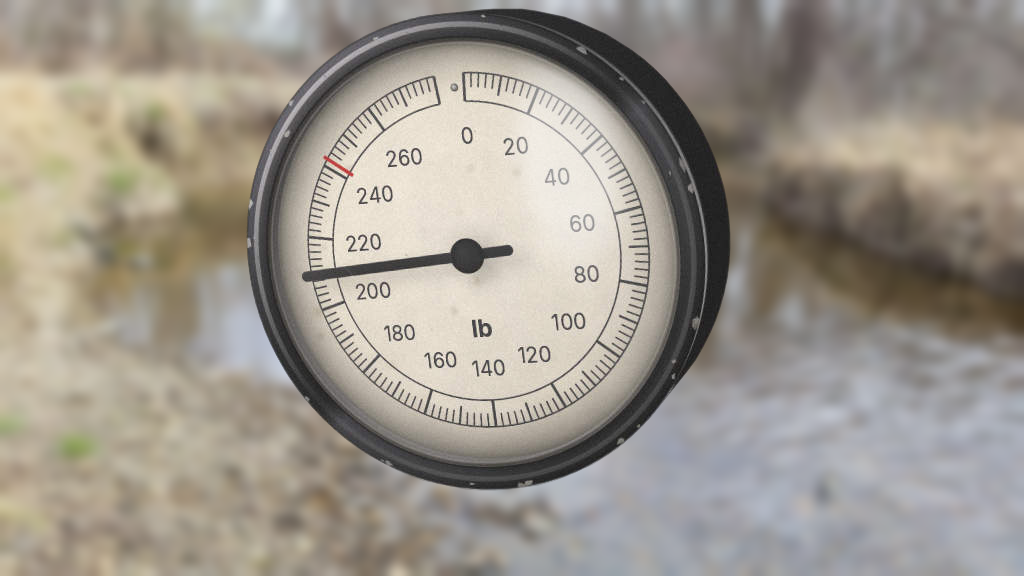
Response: {"value": 210, "unit": "lb"}
